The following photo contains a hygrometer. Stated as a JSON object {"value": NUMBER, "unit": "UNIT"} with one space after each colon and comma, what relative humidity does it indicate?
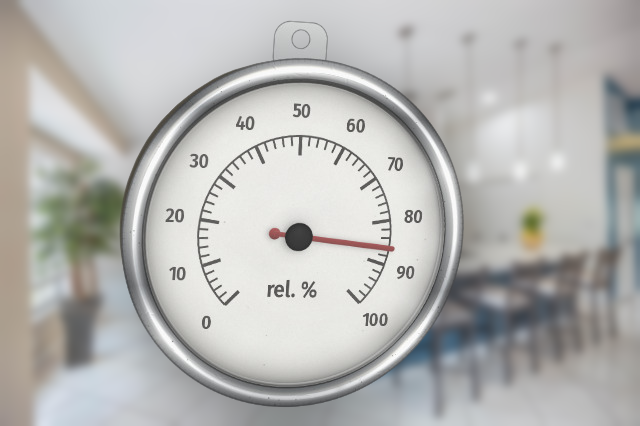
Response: {"value": 86, "unit": "%"}
